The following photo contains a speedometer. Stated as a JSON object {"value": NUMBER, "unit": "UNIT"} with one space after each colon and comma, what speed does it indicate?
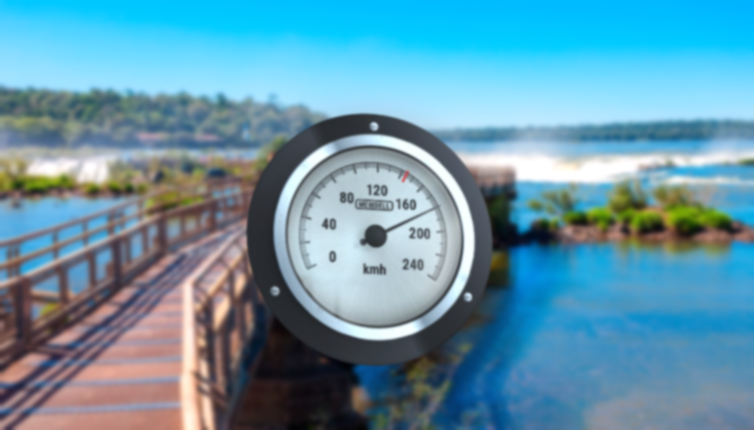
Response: {"value": 180, "unit": "km/h"}
